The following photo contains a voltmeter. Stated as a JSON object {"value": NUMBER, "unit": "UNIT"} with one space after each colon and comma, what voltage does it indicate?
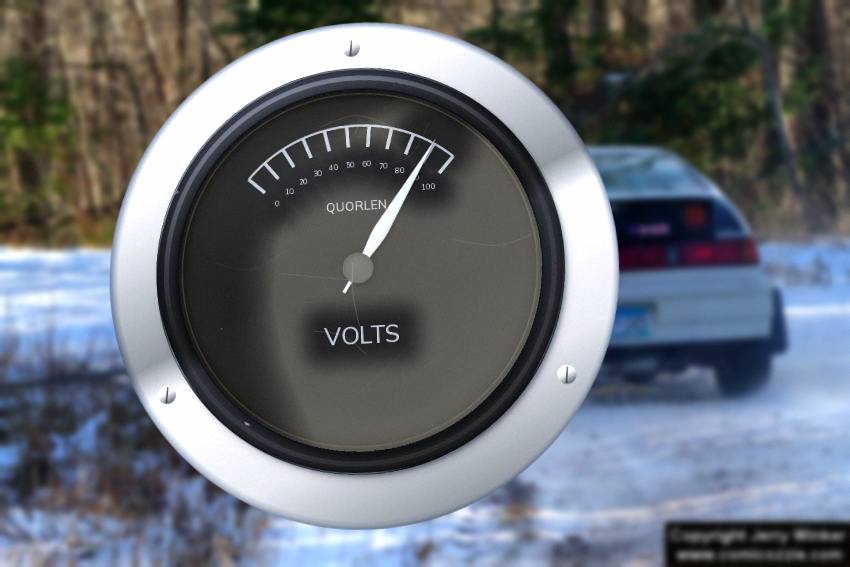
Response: {"value": 90, "unit": "V"}
